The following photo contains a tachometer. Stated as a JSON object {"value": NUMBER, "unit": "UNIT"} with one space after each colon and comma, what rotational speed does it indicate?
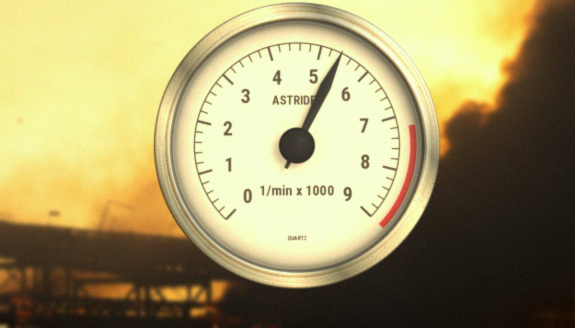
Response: {"value": 5400, "unit": "rpm"}
